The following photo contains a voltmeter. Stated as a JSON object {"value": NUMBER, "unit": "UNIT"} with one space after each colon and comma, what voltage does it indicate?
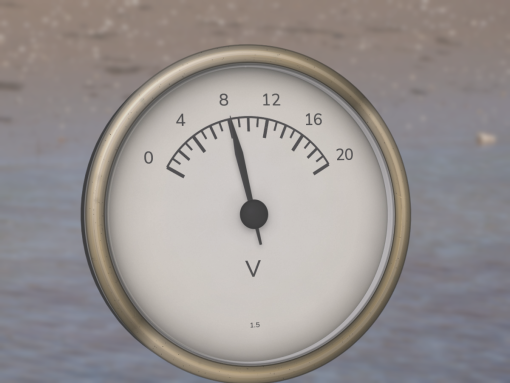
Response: {"value": 8, "unit": "V"}
